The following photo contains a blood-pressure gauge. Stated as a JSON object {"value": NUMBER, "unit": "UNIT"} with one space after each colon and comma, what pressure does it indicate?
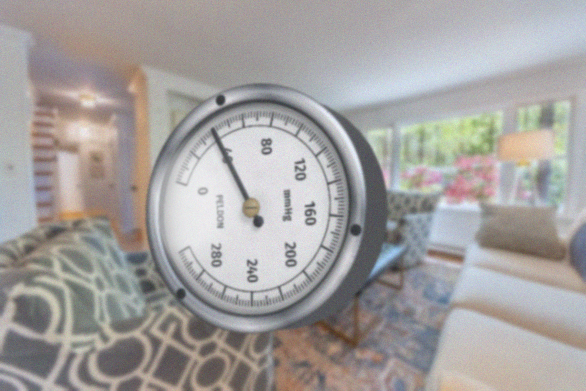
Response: {"value": 40, "unit": "mmHg"}
